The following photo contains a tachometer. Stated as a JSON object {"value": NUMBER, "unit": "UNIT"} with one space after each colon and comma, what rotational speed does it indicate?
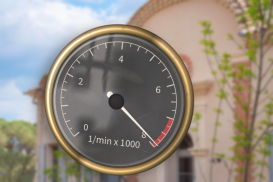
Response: {"value": 7875, "unit": "rpm"}
